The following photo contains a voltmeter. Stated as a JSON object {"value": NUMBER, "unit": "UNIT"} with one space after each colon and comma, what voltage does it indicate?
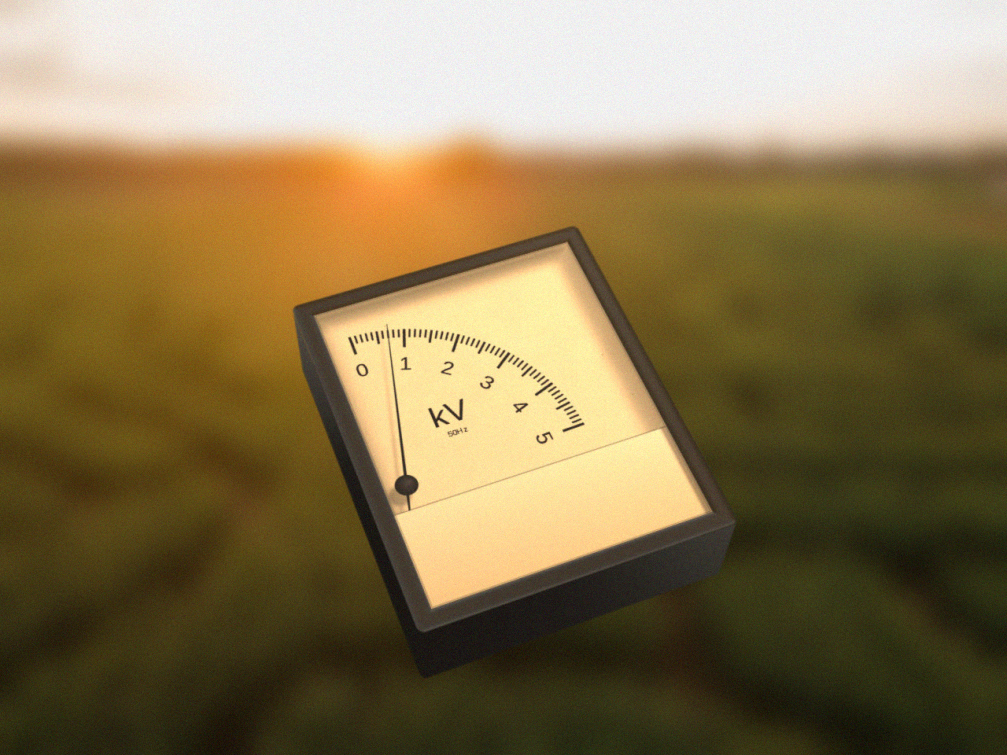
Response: {"value": 0.7, "unit": "kV"}
